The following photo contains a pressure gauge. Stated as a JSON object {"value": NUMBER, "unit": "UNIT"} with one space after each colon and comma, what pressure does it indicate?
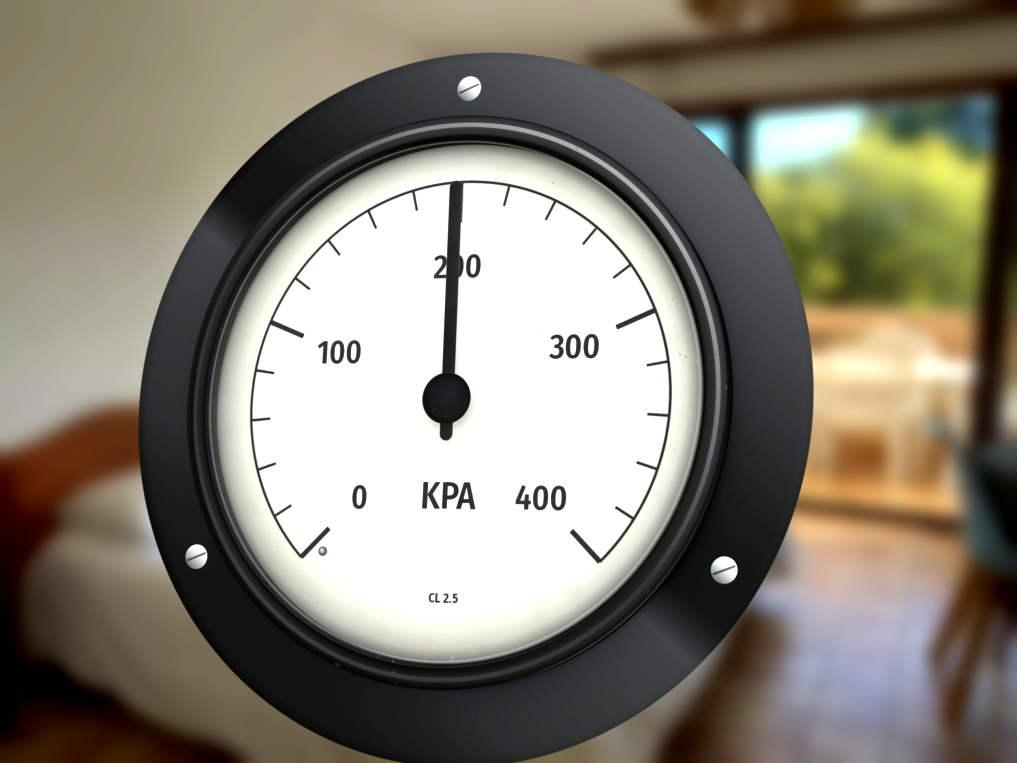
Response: {"value": 200, "unit": "kPa"}
